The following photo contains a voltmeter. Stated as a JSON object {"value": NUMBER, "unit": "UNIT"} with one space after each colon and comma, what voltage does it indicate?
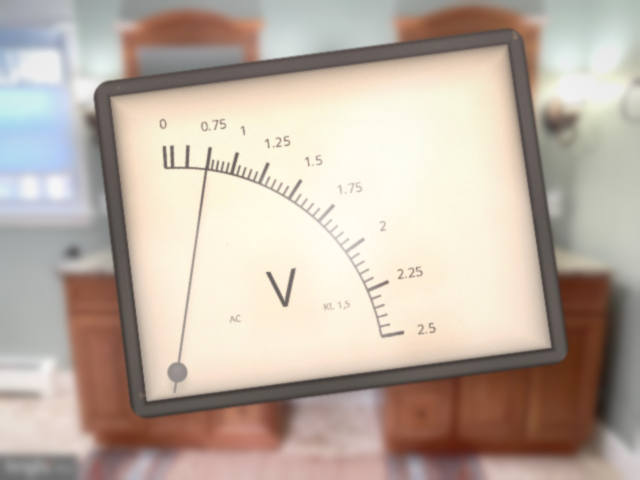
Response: {"value": 0.75, "unit": "V"}
